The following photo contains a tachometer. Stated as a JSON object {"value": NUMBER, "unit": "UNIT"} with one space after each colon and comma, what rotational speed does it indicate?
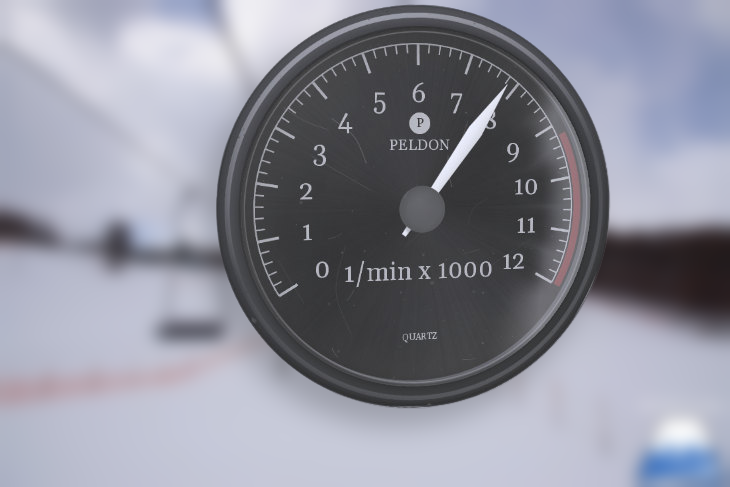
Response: {"value": 7800, "unit": "rpm"}
